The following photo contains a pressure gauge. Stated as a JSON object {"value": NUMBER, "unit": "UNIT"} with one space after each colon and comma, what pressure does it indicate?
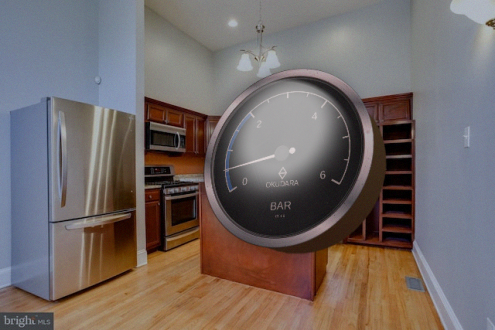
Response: {"value": 0.5, "unit": "bar"}
